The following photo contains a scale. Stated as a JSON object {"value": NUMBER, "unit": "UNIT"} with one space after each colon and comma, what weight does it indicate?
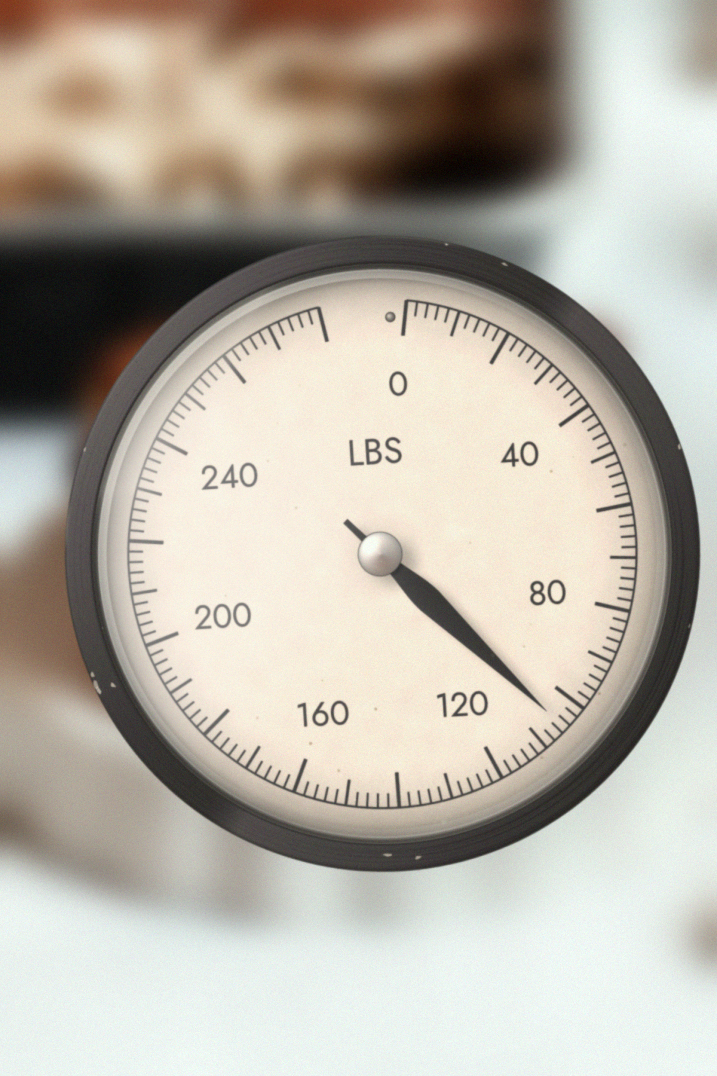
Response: {"value": 105, "unit": "lb"}
